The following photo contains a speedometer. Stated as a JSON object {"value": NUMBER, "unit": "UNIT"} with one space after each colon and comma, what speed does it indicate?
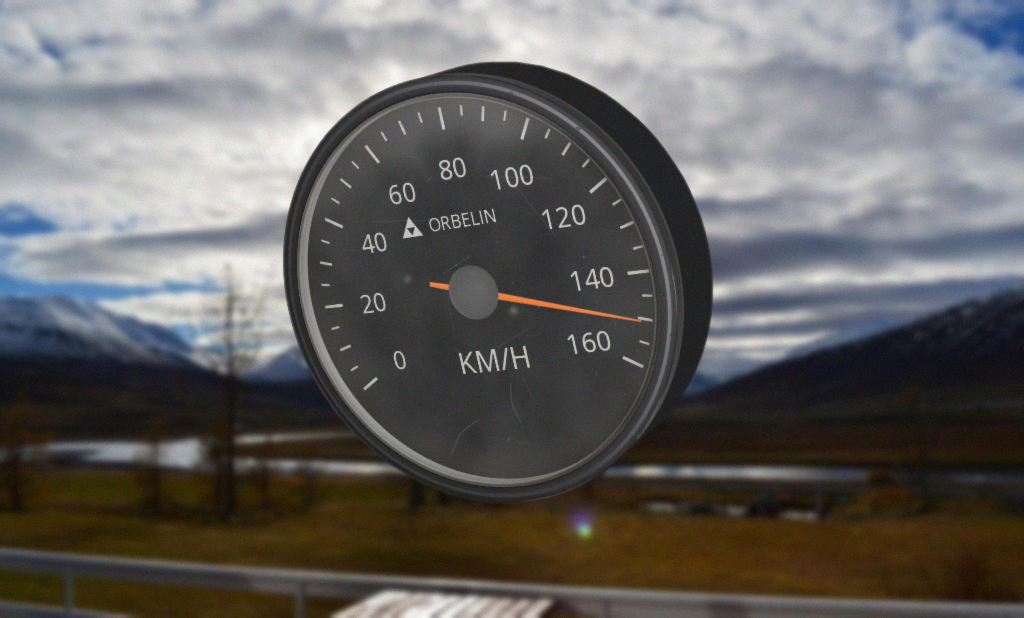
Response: {"value": 150, "unit": "km/h"}
